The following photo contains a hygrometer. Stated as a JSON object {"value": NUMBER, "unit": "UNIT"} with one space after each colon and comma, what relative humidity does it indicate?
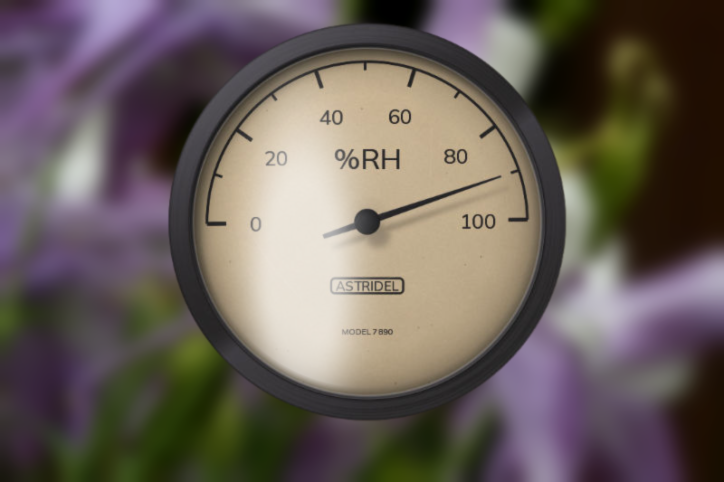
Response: {"value": 90, "unit": "%"}
